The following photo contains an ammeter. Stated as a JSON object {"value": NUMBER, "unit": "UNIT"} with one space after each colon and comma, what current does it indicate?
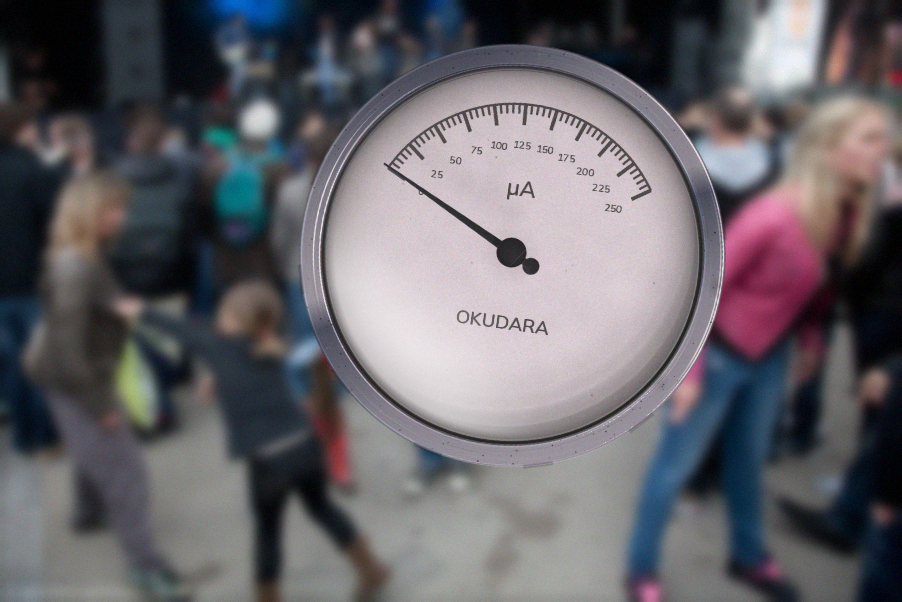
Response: {"value": 0, "unit": "µA"}
